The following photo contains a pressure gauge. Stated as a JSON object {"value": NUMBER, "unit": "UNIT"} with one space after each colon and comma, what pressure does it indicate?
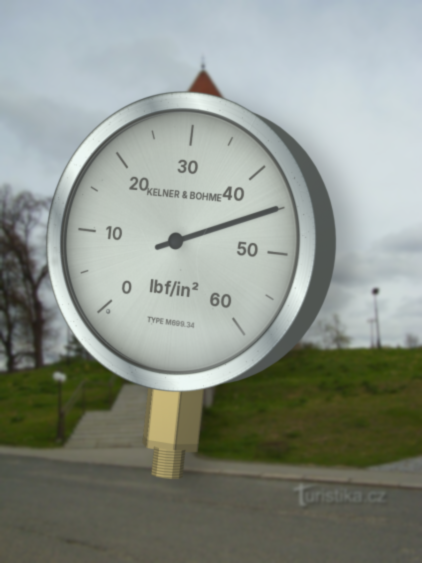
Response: {"value": 45, "unit": "psi"}
